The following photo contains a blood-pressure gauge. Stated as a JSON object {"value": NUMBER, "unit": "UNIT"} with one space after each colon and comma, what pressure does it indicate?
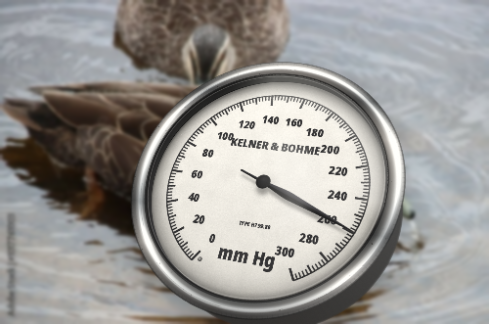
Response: {"value": 260, "unit": "mmHg"}
